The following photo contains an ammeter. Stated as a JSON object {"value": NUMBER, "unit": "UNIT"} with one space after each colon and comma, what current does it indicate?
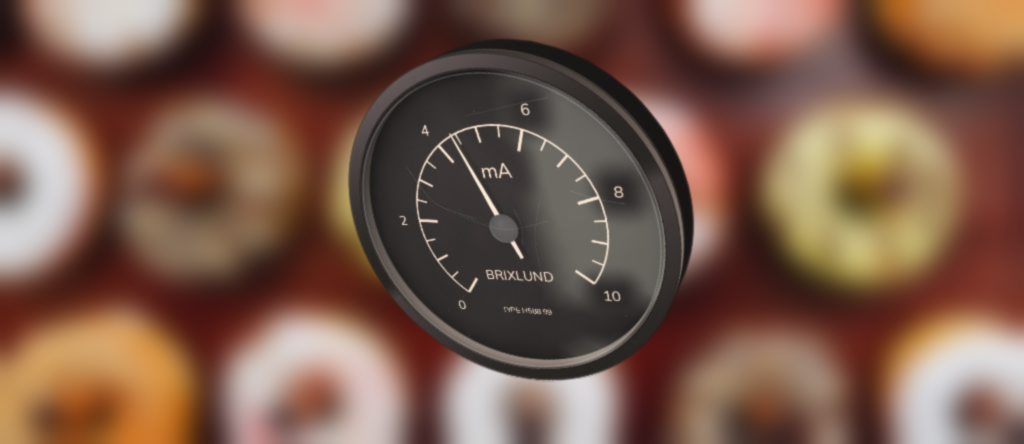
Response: {"value": 4.5, "unit": "mA"}
